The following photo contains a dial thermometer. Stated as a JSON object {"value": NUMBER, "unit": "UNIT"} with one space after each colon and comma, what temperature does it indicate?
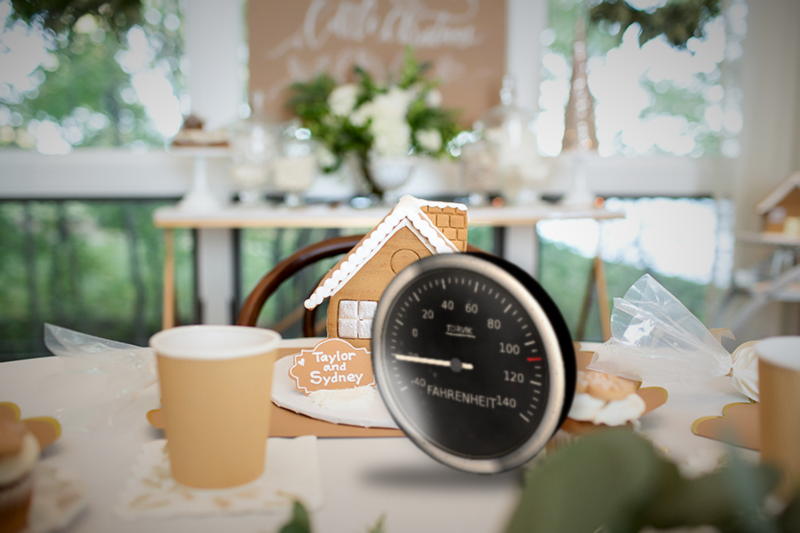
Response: {"value": -20, "unit": "°F"}
